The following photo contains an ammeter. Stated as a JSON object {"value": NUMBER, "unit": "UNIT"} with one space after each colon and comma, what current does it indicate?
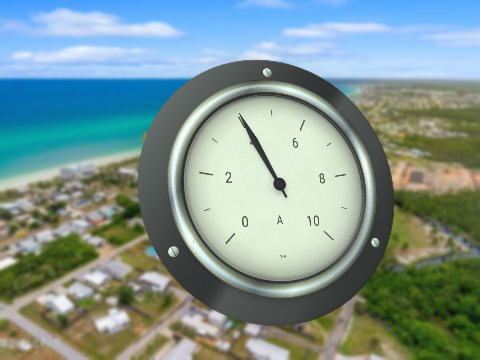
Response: {"value": 4, "unit": "A"}
